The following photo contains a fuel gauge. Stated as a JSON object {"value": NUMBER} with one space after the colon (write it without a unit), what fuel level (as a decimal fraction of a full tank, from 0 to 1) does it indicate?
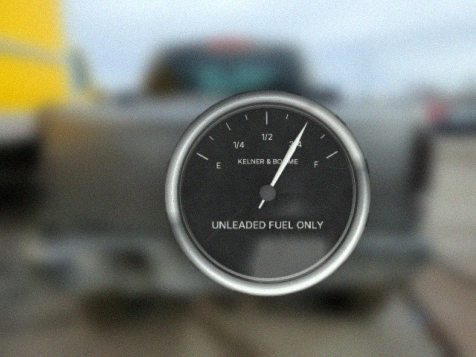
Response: {"value": 0.75}
